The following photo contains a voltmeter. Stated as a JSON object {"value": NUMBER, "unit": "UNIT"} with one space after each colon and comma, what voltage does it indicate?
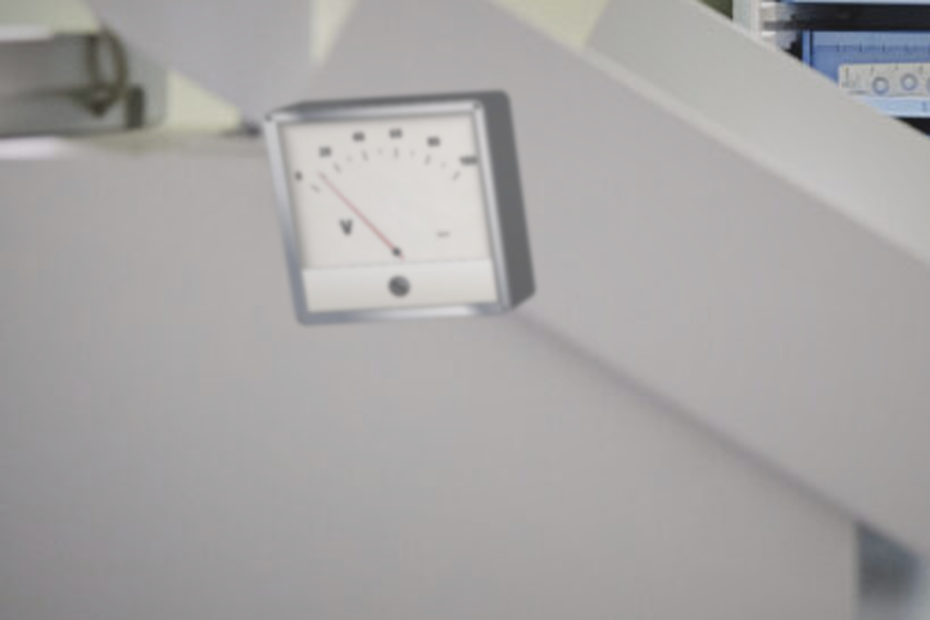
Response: {"value": 10, "unit": "V"}
